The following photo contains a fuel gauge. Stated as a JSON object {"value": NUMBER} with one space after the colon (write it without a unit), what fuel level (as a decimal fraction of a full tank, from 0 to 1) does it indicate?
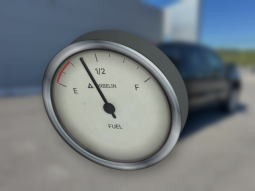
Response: {"value": 0.375}
